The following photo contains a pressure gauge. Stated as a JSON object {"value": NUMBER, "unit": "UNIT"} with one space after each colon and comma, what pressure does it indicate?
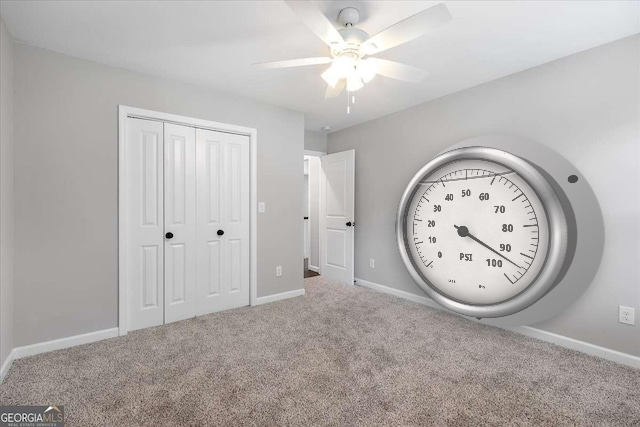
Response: {"value": 94, "unit": "psi"}
